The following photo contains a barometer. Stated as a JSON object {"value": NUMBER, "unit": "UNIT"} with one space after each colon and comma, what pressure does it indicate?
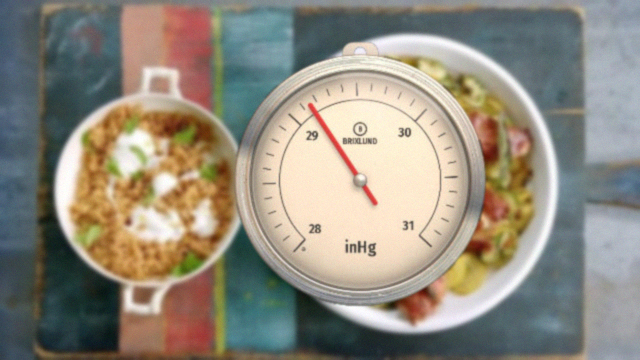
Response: {"value": 29.15, "unit": "inHg"}
